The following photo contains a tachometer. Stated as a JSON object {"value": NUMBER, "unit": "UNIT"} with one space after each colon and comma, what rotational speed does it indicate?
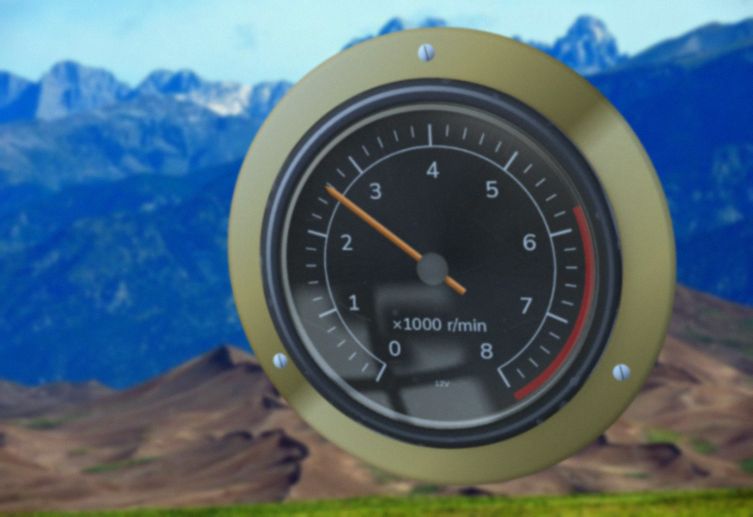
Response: {"value": 2600, "unit": "rpm"}
